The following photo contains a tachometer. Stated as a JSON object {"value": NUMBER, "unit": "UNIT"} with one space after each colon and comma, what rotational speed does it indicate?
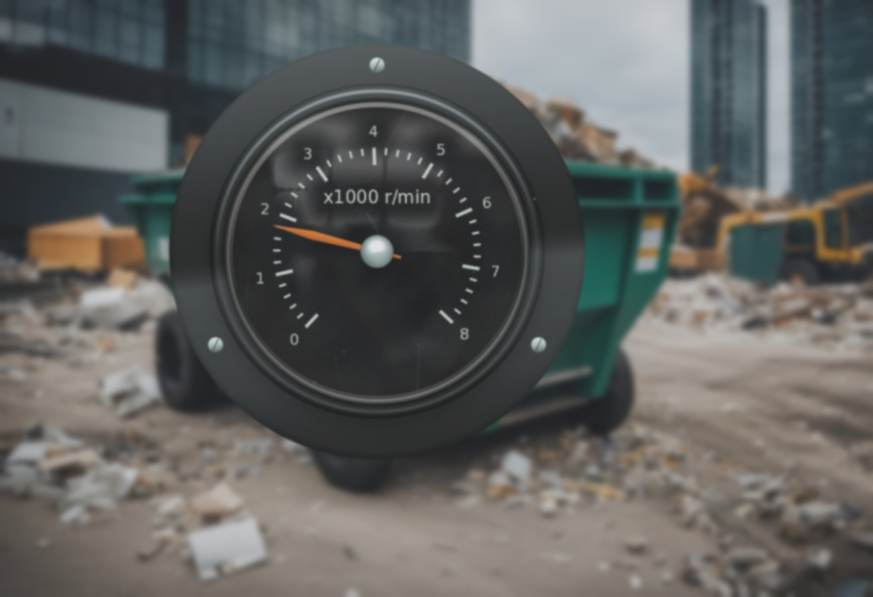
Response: {"value": 1800, "unit": "rpm"}
